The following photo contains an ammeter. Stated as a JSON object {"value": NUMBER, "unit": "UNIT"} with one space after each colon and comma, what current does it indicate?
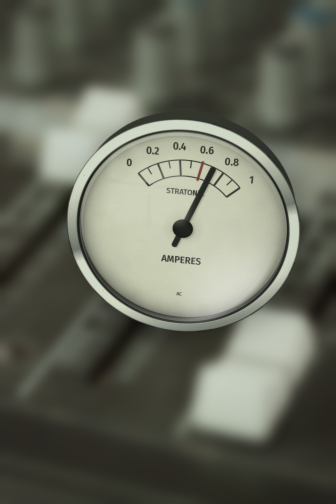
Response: {"value": 0.7, "unit": "A"}
